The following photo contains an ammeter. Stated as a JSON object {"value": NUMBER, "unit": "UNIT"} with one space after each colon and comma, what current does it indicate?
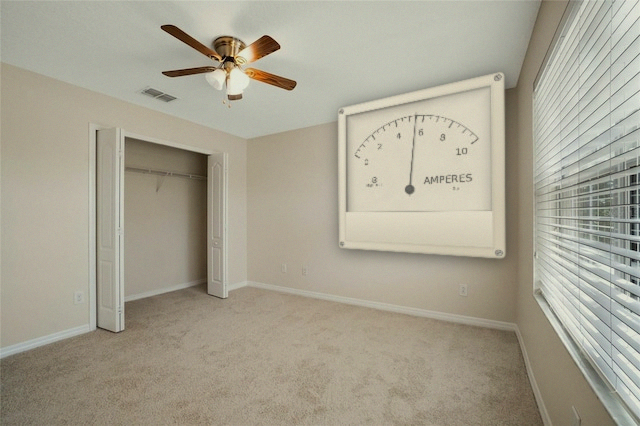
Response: {"value": 5.5, "unit": "A"}
